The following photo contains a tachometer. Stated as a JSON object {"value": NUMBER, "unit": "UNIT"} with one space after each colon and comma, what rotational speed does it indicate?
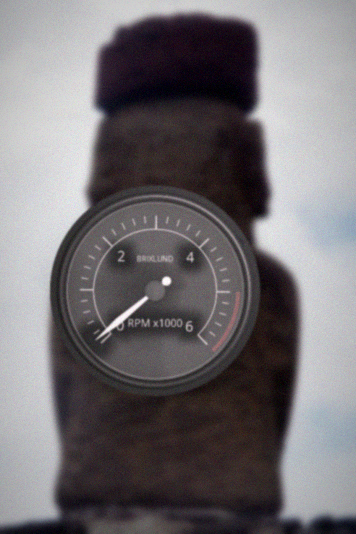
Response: {"value": 100, "unit": "rpm"}
